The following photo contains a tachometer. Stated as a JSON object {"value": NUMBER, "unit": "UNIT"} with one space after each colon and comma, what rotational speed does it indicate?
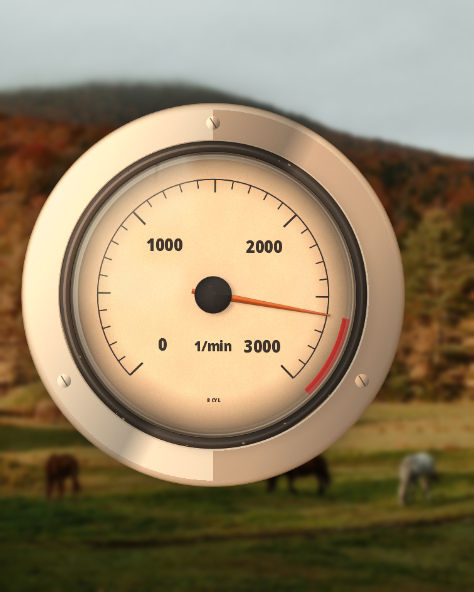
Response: {"value": 2600, "unit": "rpm"}
